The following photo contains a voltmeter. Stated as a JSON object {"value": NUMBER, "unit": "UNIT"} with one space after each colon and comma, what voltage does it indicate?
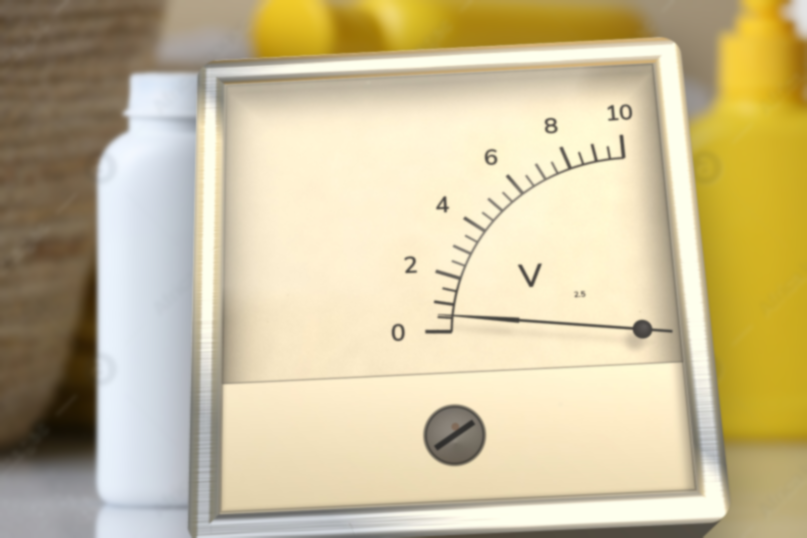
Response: {"value": 0.5, "unit": "V"}
